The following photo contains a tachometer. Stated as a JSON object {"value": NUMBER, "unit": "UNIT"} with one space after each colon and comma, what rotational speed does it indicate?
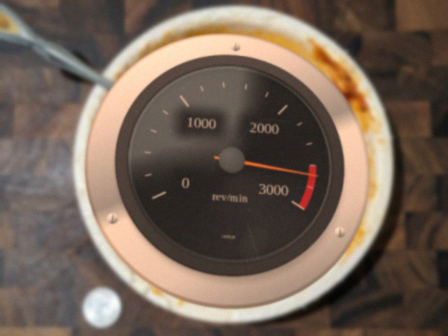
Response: {"value": 2700, "unit": "rpm"}
